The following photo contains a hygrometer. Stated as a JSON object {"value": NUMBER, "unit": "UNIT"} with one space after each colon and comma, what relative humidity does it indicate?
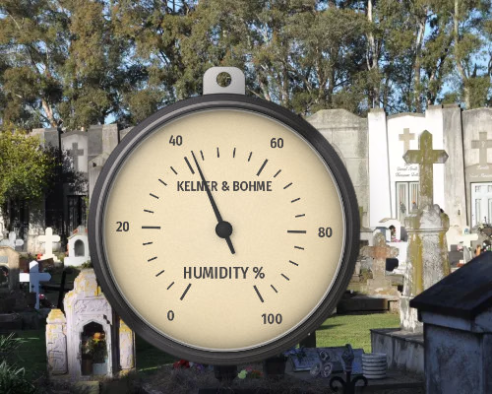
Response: {"value": 42, "unit": "%"}
